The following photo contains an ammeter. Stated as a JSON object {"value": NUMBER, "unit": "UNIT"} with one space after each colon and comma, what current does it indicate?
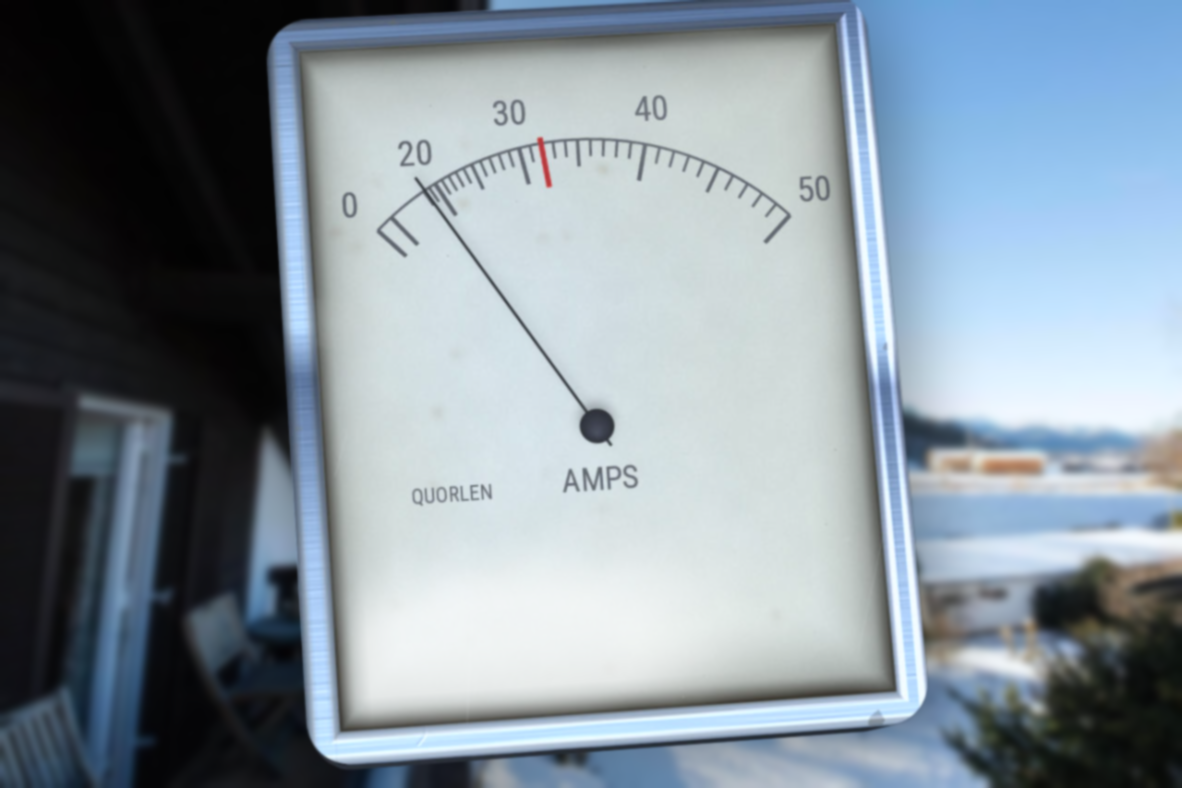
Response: {"value": 18, "unit": "A"}
